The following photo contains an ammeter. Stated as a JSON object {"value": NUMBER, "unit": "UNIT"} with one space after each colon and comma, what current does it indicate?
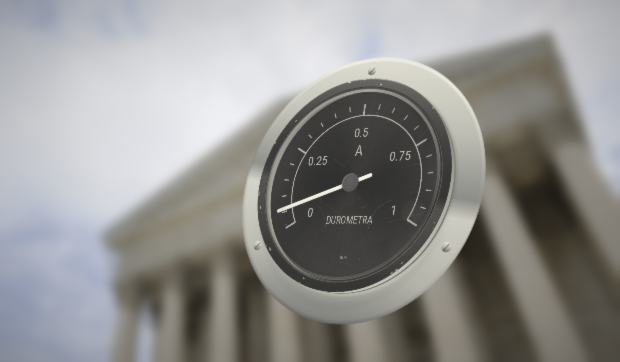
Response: {"value": 0.05, "unit": "A"}
